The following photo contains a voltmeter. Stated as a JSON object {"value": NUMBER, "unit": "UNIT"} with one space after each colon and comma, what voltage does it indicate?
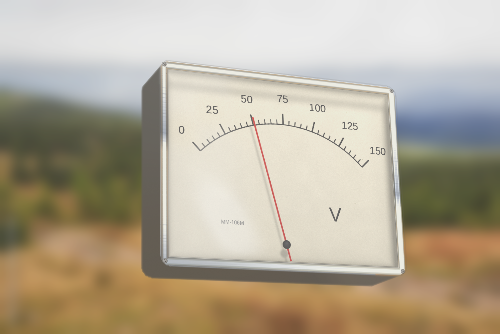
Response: {"value": 50, "unit": "V"}
